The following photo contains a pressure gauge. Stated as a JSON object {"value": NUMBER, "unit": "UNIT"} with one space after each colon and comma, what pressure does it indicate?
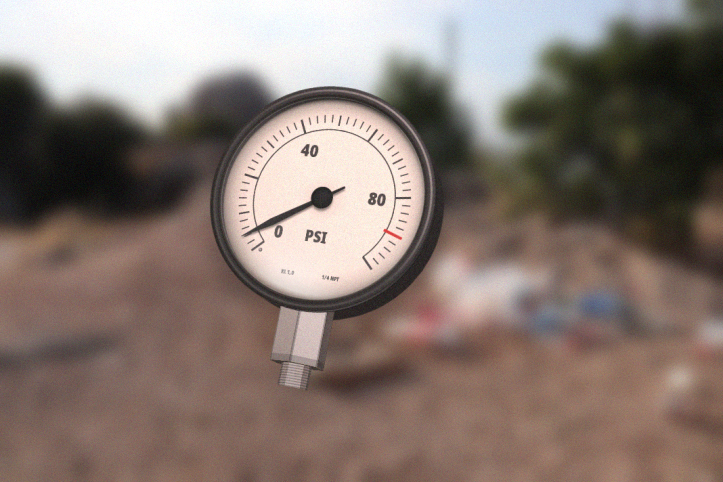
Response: {"value": 4, "unit": "psi"}
